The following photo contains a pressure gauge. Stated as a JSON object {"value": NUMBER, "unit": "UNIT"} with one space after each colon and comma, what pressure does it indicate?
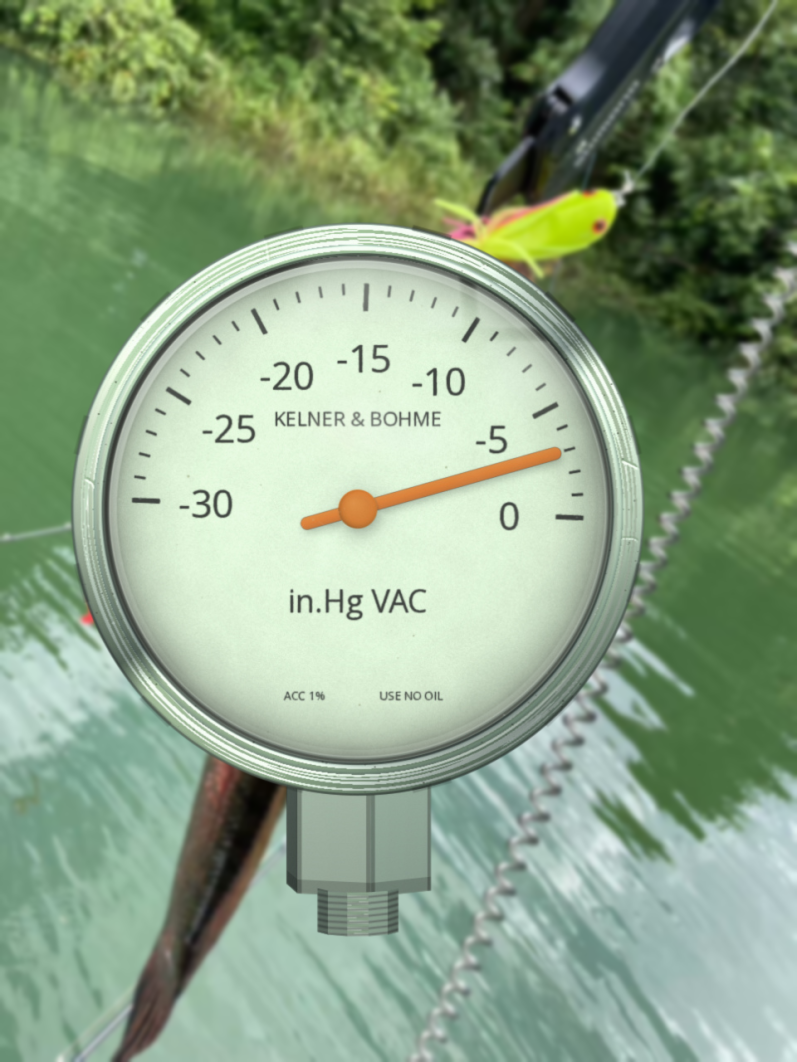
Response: {"value": -3, "unit": "inHg"}
